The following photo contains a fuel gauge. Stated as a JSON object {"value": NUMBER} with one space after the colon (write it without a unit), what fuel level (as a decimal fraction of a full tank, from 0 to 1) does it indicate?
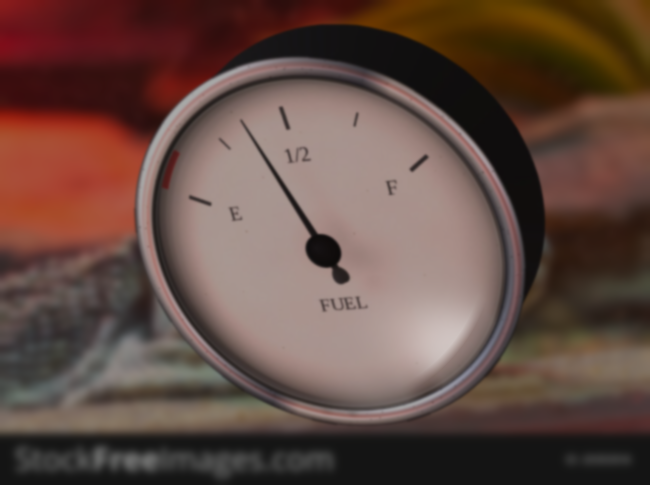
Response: {"value": 0.375}
